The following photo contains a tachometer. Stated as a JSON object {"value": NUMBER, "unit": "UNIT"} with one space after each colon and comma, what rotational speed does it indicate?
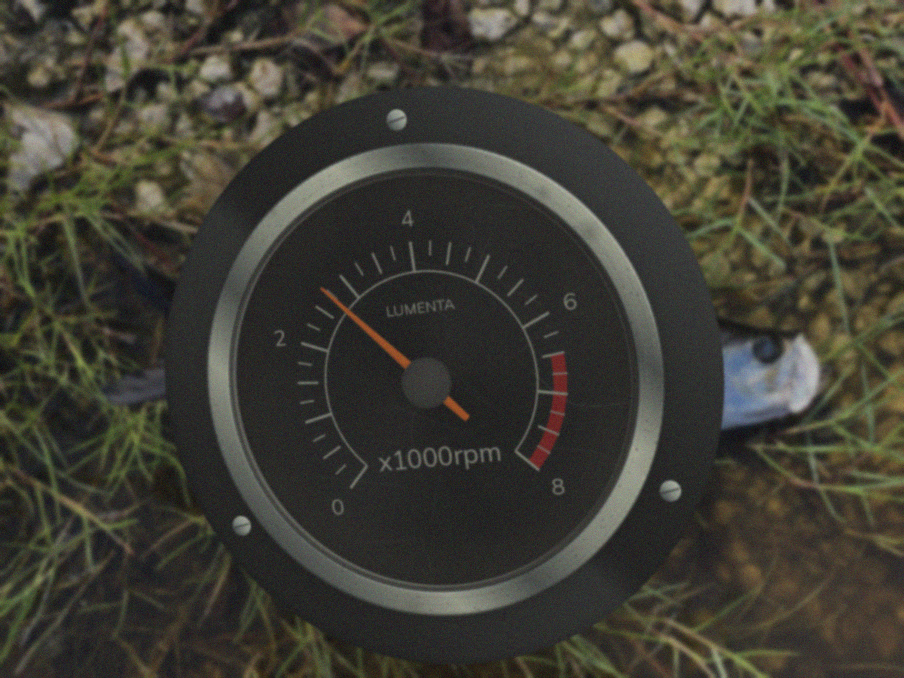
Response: {"value": 2750, "unit": "rpm"}
